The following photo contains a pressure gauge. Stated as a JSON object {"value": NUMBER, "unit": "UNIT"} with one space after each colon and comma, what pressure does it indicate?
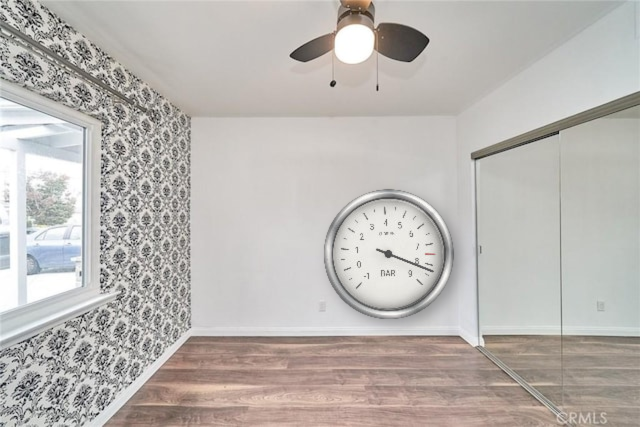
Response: {"value": 8.25, "unit": "bar"}
